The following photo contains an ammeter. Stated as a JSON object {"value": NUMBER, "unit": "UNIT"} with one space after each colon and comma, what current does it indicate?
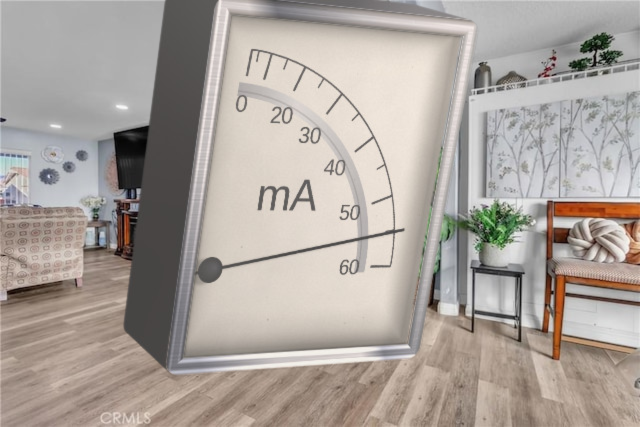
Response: {"value": 55, "unit": "mA"}
